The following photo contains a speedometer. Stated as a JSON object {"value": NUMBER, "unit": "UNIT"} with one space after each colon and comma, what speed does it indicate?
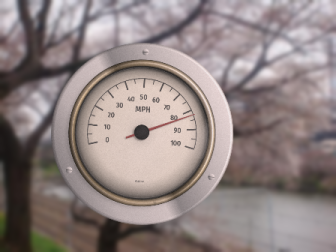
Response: {"value": 82.5, "unit": "mph"}
